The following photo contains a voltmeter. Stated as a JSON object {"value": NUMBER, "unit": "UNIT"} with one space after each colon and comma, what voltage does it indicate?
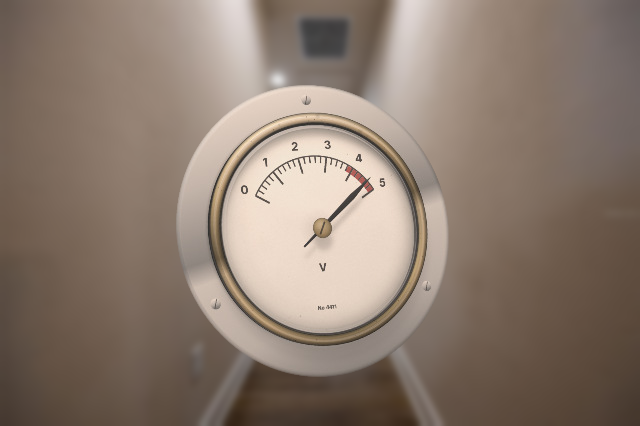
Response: {"value": 4.6, "unit": "V"}
